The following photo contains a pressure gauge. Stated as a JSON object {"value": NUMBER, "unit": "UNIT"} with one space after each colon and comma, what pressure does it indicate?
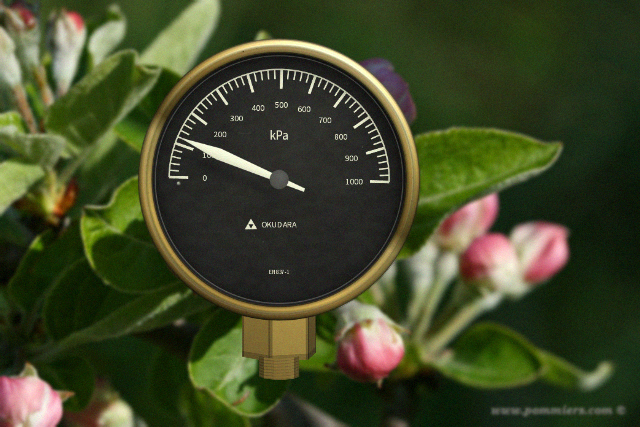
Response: {"value": 120, "unit": "kPa"}
